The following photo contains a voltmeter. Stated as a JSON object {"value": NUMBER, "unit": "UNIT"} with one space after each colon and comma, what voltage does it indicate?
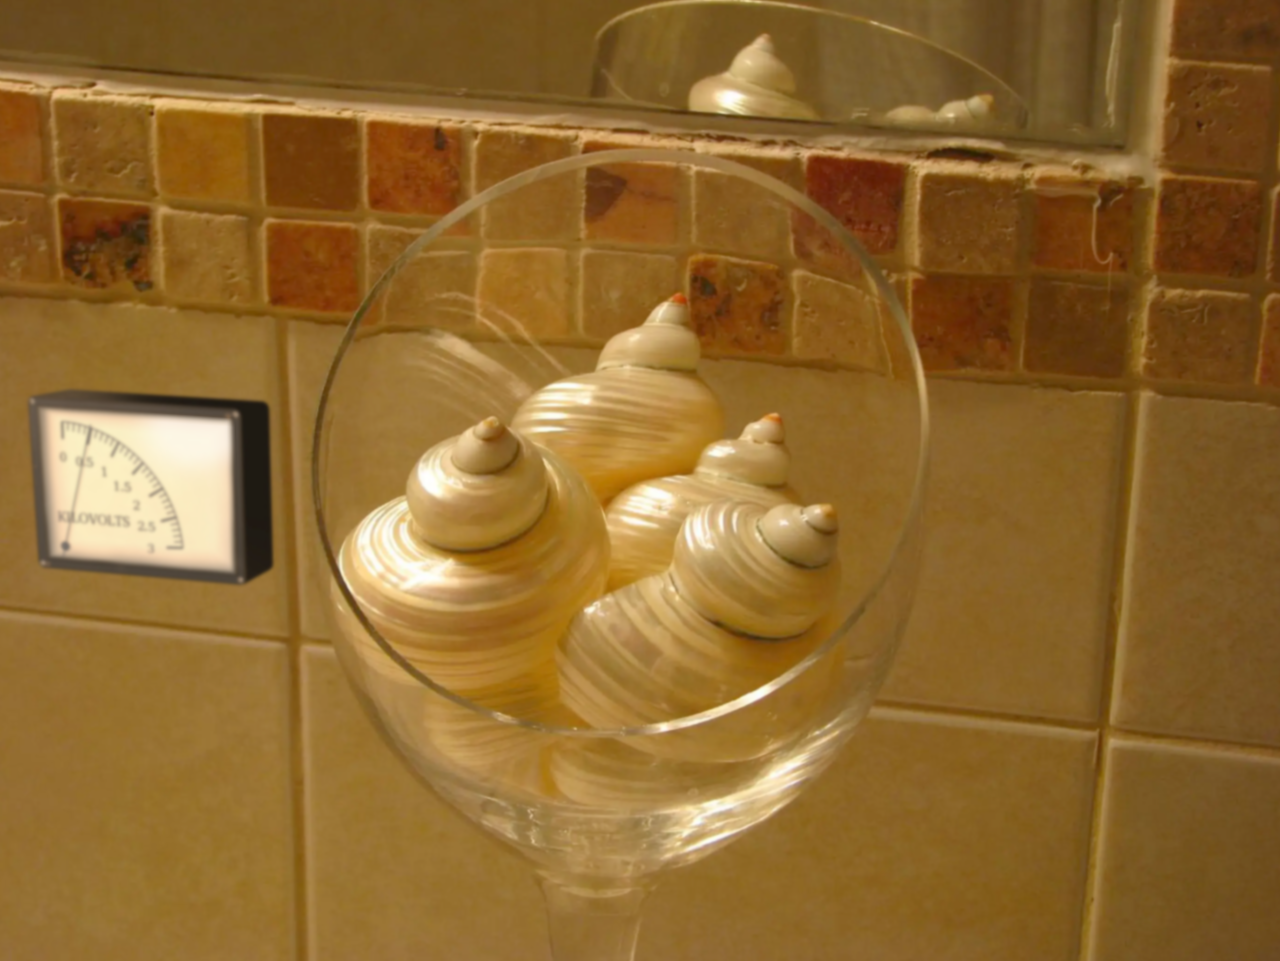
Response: {"value": 0.5, "unit": "kV"}
